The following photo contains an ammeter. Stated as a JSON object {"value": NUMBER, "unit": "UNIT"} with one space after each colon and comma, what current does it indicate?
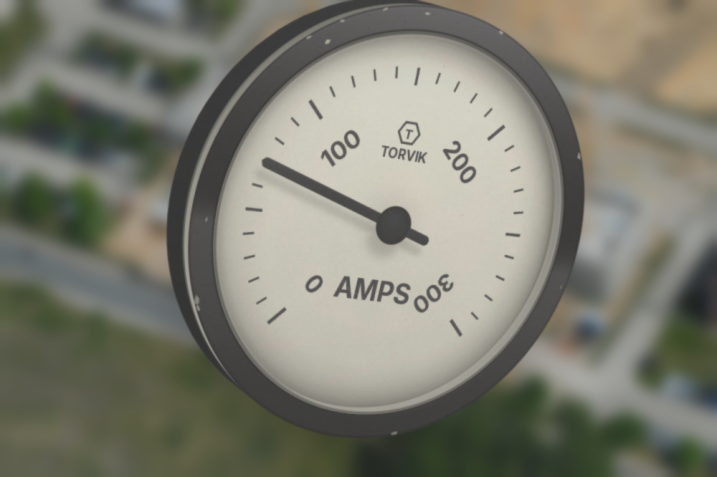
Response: {"value": 70, "unit": "A"}
